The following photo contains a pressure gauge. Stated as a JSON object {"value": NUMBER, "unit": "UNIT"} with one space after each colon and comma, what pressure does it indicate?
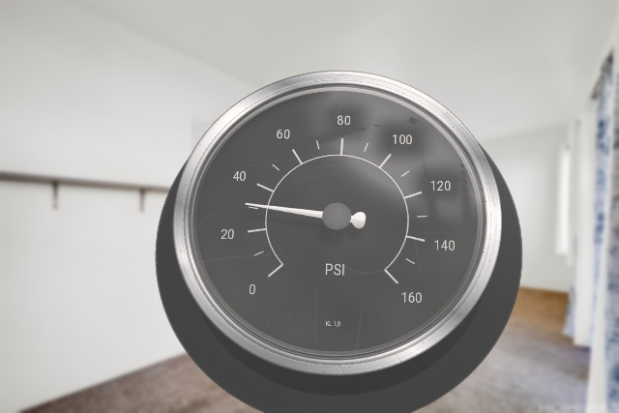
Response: {"value": 30, "unit": "psi"}
